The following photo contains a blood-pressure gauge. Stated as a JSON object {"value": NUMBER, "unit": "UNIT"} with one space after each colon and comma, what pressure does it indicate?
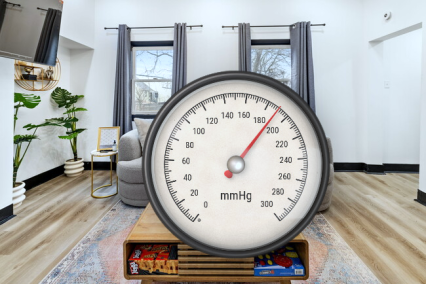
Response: {"value": 190, "unit": "mmHg"}
